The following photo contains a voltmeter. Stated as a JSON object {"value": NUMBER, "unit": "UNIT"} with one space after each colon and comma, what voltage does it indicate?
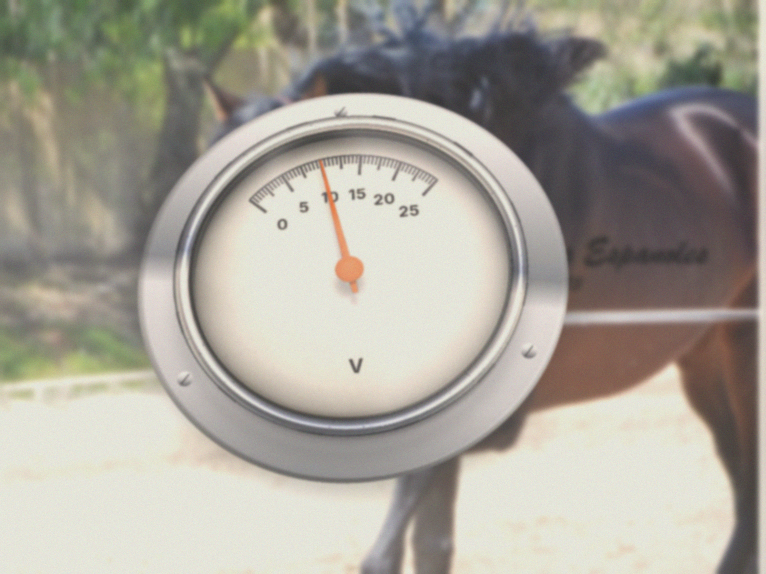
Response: {"value": 10, "unit": "V"}
